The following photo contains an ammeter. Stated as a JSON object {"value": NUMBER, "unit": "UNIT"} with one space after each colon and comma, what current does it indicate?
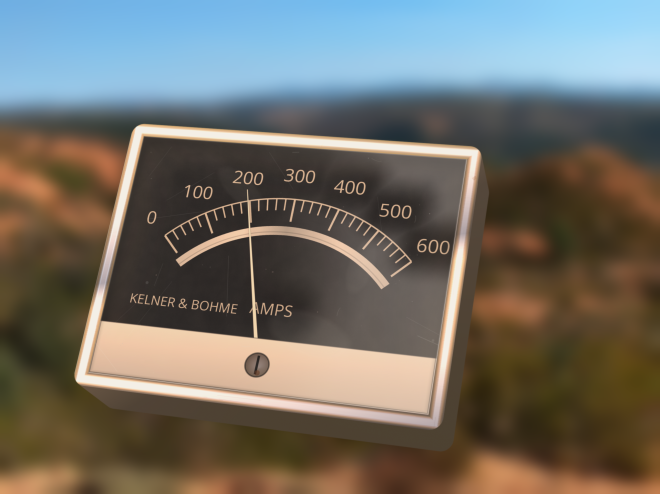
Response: {"value": 200, "unit": "A"}
